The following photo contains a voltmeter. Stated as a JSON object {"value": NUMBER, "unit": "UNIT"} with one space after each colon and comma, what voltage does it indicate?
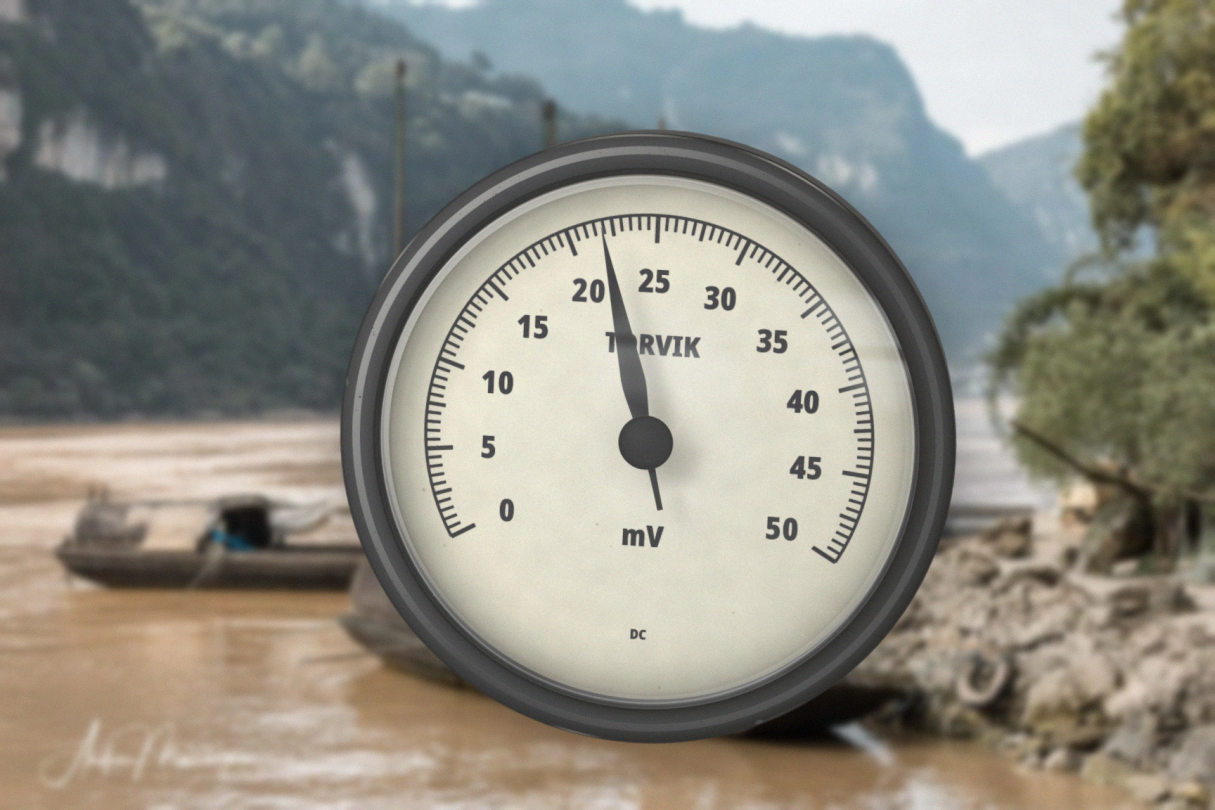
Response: {"value": 22, "unit": "mV"}
